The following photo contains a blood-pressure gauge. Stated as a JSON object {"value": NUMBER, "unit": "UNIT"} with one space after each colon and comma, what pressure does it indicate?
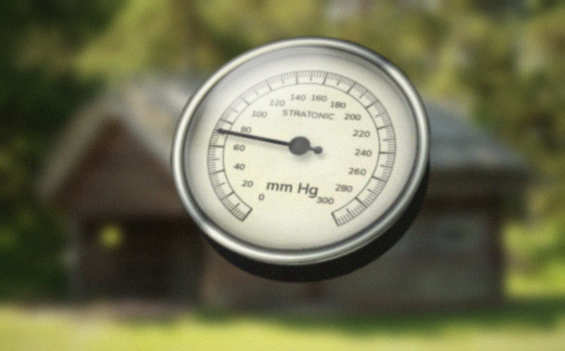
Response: {"value": 70, "unit": "mmHg"}
